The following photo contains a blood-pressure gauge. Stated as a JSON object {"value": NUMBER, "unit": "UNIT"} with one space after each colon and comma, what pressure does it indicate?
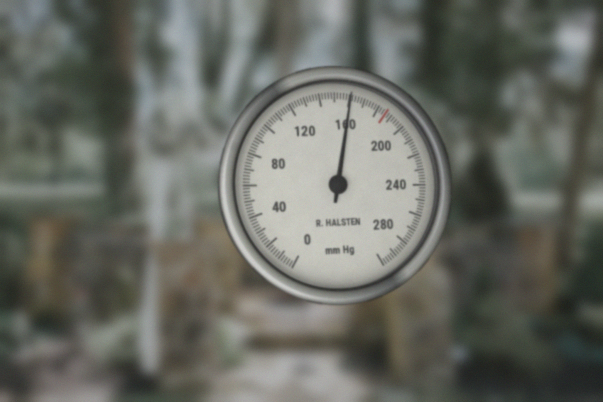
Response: {"value": 160, "unit": "mmHg"}
